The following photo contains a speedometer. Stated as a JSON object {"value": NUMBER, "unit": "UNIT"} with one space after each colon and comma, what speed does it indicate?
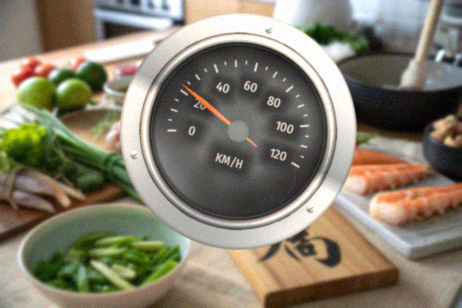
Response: {"value": 22.5, "unit": "km/h"}
